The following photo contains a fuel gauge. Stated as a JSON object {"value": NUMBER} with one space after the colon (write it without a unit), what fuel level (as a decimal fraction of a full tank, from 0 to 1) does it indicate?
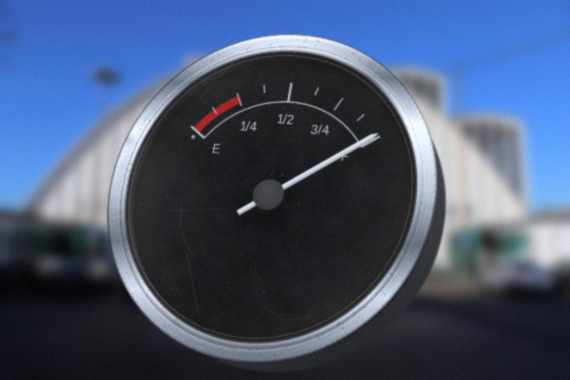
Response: {"value": 1}
